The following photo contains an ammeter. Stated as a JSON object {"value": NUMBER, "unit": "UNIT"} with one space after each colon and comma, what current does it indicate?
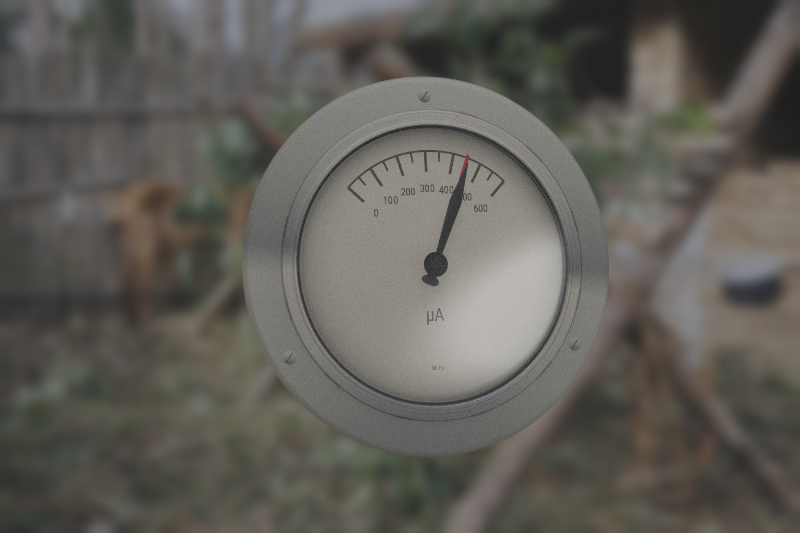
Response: {"value": 450, "unit": "µA"}
